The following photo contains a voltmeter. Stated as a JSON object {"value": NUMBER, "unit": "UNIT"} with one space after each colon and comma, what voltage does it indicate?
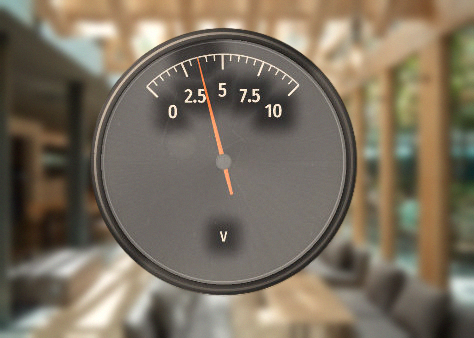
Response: {"value": 3.5, "unit": "V"}
